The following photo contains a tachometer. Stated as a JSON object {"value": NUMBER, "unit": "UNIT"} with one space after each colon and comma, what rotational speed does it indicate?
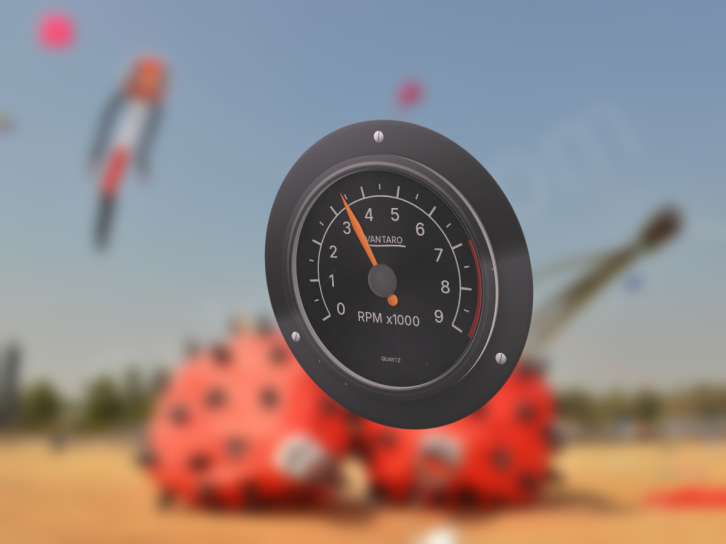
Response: {"value": 3500, "unit": "rpm"}
